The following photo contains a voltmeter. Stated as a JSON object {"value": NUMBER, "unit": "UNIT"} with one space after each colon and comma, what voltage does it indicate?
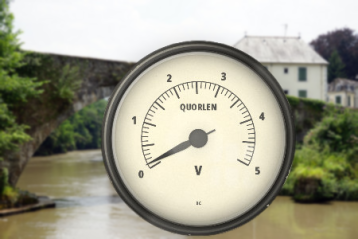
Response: {"value": 0.1, "unit": "V"}
